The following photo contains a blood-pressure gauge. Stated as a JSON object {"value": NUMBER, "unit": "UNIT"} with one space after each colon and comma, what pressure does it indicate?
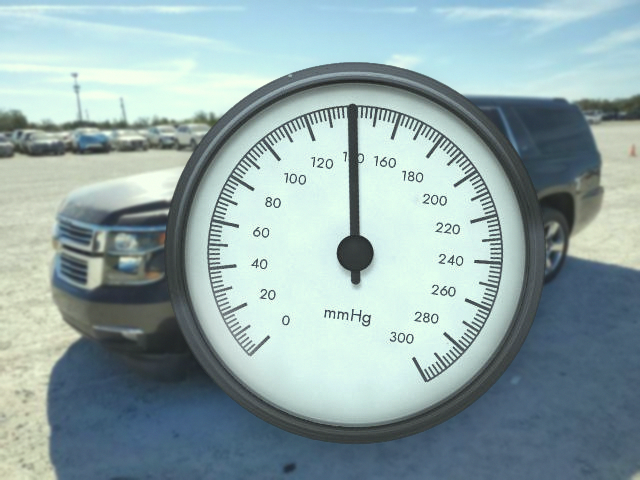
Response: {"value": 140, "unit": "mmHg"}
